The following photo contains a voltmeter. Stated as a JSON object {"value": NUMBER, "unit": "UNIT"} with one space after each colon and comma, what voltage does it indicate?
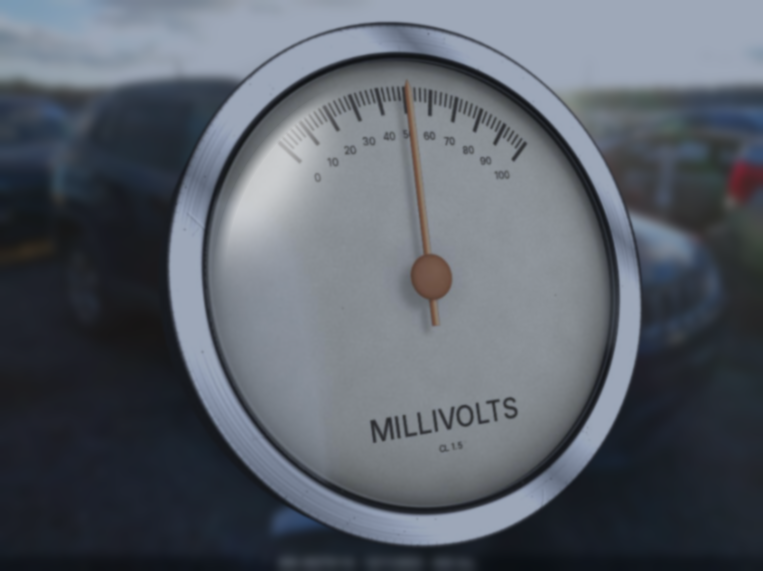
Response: {"value": 50, "unit": "mV"}
